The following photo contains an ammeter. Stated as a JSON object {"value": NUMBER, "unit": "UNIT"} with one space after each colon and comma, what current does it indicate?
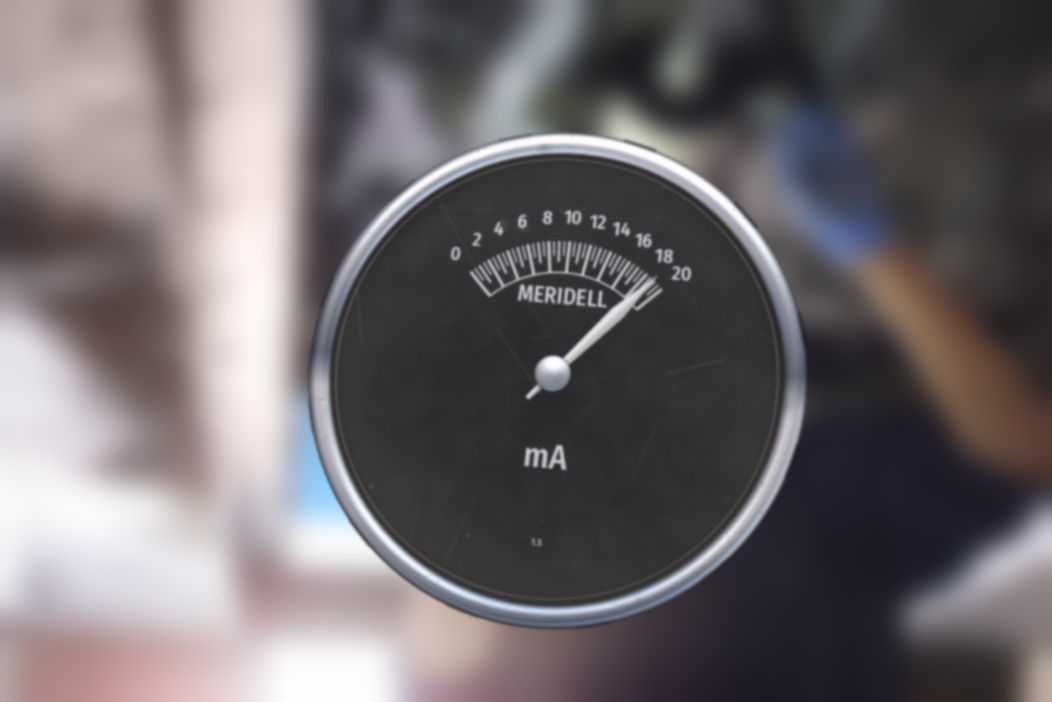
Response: {"value": 19, "unit": "mA"}
